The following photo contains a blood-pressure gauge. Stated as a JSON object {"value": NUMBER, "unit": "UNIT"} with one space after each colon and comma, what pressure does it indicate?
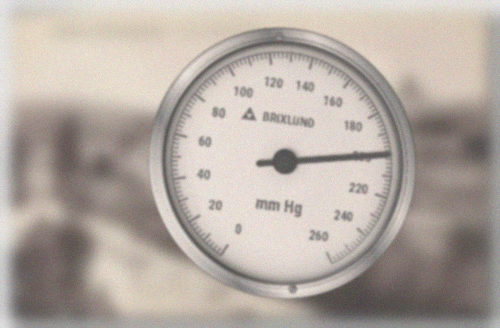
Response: {"value": 200, "unit": "mmHg"}
